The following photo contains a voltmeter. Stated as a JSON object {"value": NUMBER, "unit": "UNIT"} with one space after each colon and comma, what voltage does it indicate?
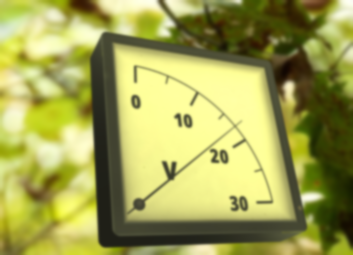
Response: {"value": 17.5, "unit": "V"}
